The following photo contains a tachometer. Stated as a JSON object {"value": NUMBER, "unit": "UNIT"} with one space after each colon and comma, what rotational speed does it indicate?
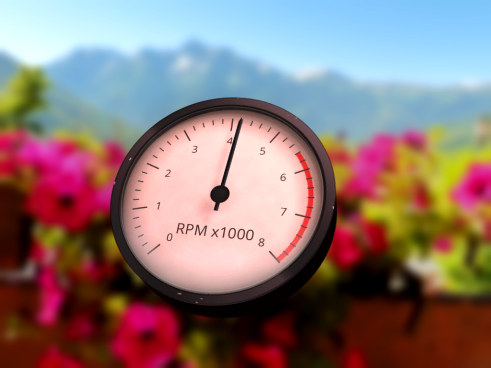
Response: {"value": 4200, "unit": "rpm"}
